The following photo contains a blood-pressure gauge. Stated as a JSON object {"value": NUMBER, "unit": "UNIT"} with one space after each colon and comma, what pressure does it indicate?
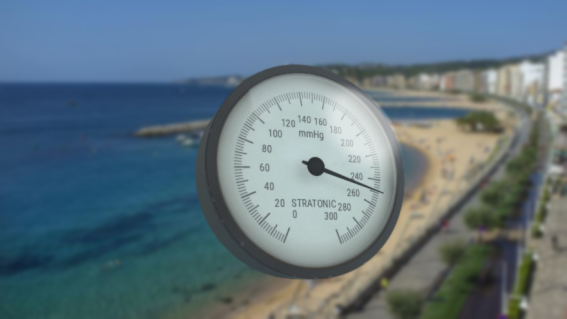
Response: {"value": 250, "unit": "mmHg"}
